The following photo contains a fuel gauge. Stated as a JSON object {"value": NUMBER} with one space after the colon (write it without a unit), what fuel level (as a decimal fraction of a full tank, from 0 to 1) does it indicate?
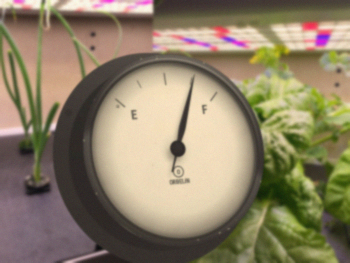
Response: {"value": 0.75}
